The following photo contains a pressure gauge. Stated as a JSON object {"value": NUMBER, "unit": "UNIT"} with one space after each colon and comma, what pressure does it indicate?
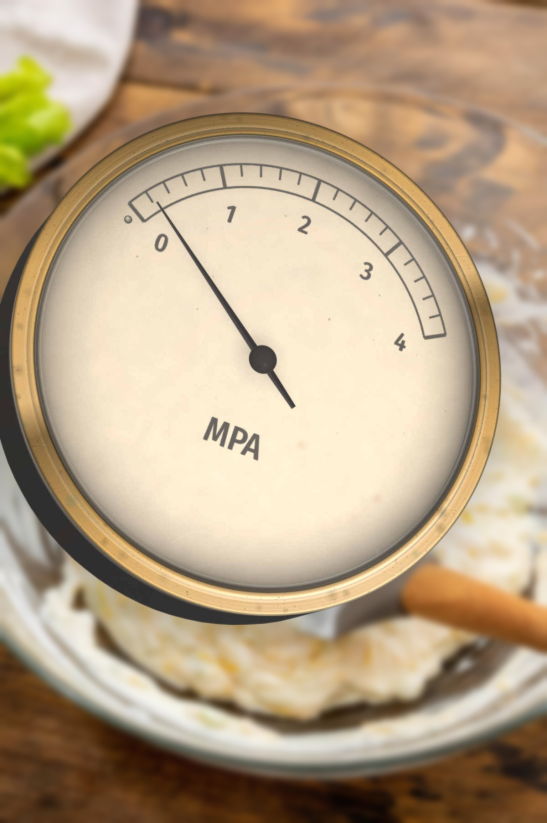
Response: {"value": 0.2, "unit": "MPa"}
